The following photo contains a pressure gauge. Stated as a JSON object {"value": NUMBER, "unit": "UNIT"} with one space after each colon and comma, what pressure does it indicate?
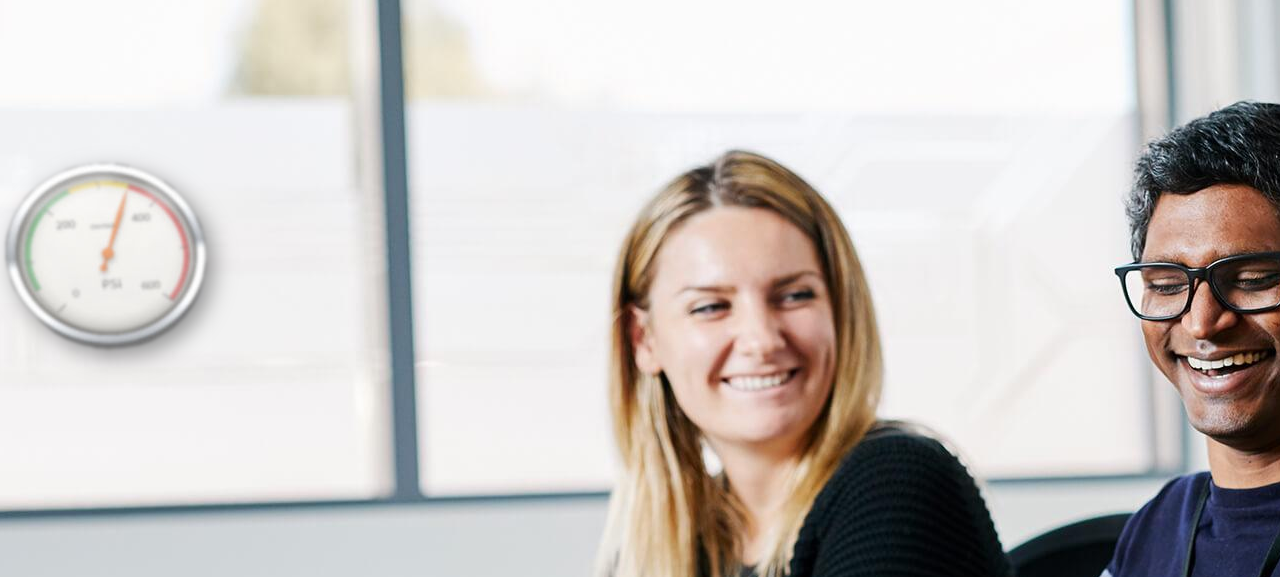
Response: {"value": 350, "unit": "psi"}
